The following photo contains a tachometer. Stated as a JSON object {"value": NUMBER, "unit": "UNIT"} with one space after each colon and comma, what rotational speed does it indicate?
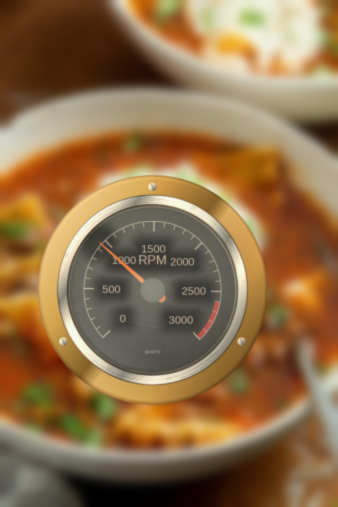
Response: {"value": 950, "unit": "rpm"}
